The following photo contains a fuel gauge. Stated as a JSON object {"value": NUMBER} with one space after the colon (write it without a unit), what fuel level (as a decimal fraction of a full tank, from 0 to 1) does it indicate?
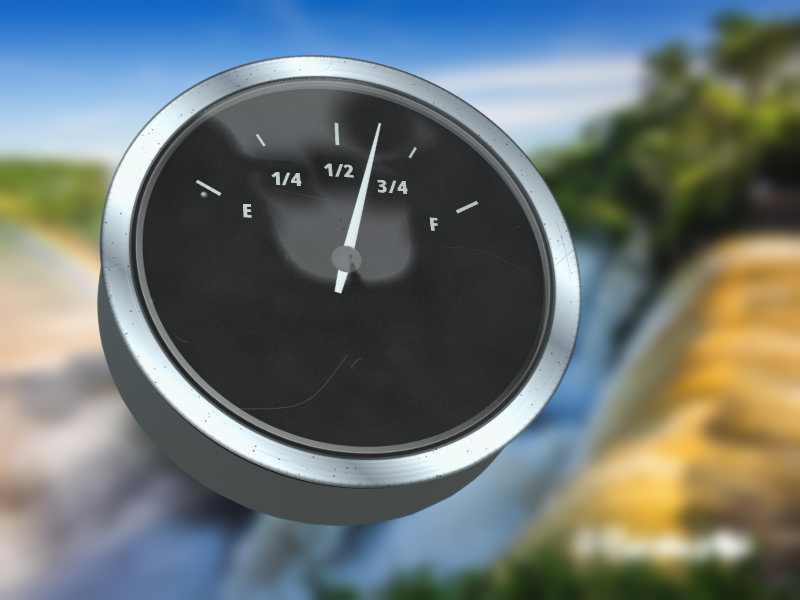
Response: {"value": 0.625}
